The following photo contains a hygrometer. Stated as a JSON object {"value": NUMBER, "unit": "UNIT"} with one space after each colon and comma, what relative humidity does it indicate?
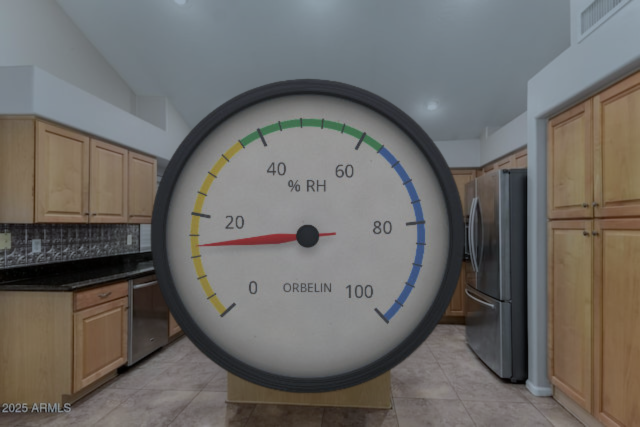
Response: {"value": 14, "unit": "%"}
